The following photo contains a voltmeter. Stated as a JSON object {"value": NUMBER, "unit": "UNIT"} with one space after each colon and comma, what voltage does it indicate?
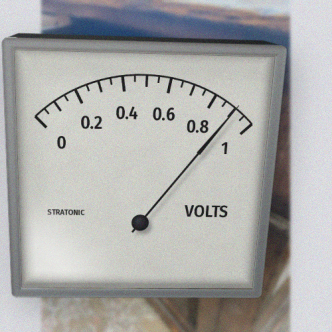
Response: {"value": 0.9, "unit": "V"}
